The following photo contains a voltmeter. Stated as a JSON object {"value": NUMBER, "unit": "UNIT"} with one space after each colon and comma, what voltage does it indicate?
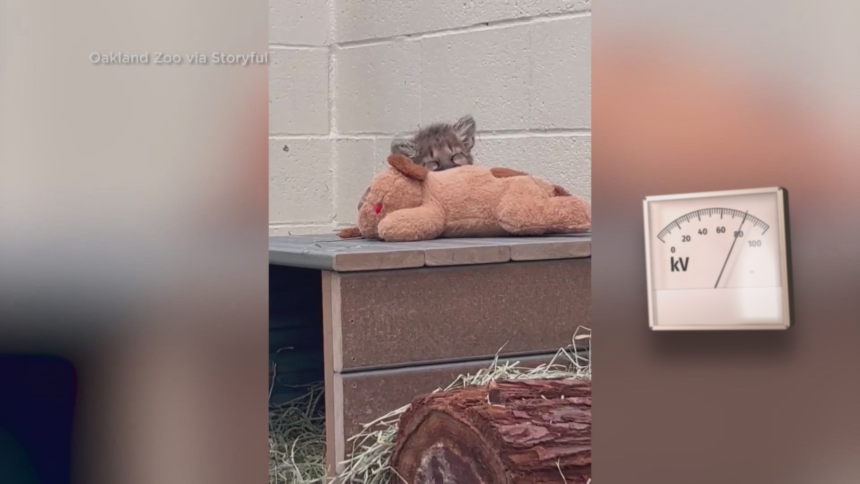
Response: {"value": 80, "unit": "kV"}
